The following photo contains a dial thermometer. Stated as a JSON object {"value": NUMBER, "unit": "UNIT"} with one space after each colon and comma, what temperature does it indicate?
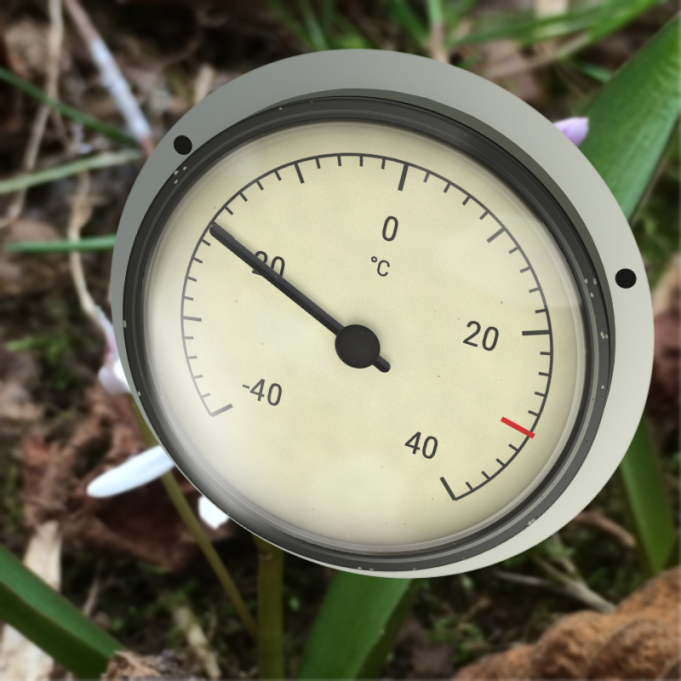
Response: {"value": -20, "unit": "°C"}
